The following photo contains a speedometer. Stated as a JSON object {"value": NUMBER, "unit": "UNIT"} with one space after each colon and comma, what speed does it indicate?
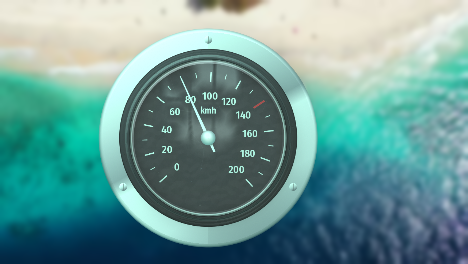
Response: {"value": 80, "unit": "km/h"}
